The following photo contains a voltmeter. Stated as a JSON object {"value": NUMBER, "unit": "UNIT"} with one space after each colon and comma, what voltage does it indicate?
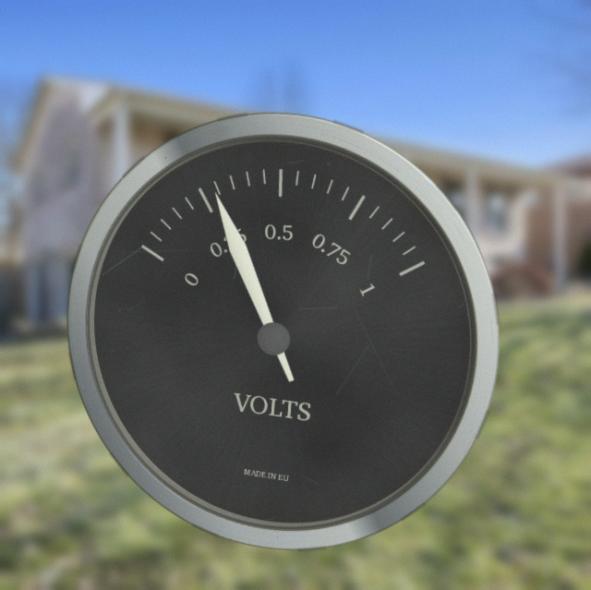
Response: {"value": 0.3, "unit": "V"}
